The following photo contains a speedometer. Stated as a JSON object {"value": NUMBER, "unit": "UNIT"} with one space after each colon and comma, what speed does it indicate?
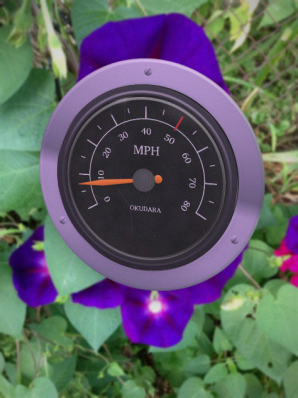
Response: {"value": 7.5, "unit": "mph"}
